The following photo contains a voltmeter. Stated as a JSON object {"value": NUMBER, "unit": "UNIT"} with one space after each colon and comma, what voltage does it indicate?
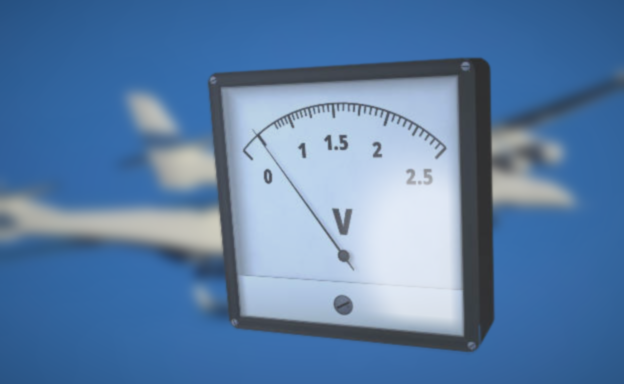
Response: {"value": 0.5, "unit": "V"}
